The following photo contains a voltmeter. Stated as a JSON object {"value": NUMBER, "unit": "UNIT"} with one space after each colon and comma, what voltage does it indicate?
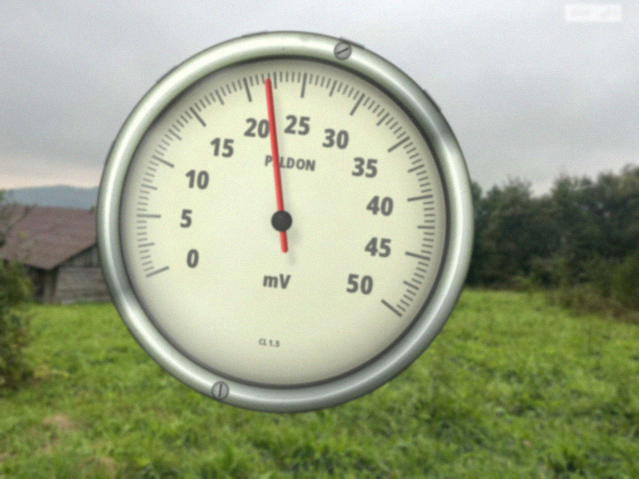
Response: {"value": 22, "unit": "mV"}
